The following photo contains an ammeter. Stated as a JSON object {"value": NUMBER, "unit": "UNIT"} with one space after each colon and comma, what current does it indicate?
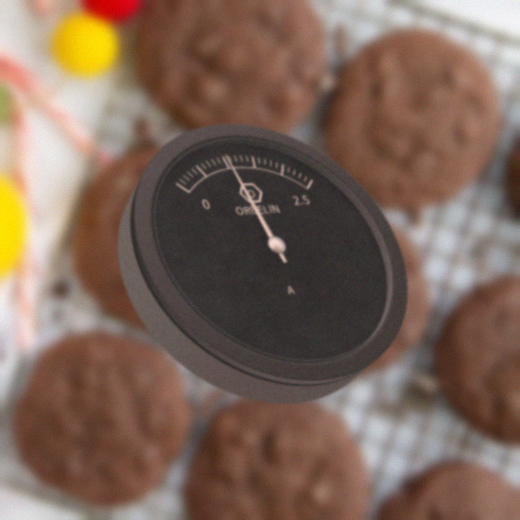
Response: {"value": 1, "unit": "A"}
